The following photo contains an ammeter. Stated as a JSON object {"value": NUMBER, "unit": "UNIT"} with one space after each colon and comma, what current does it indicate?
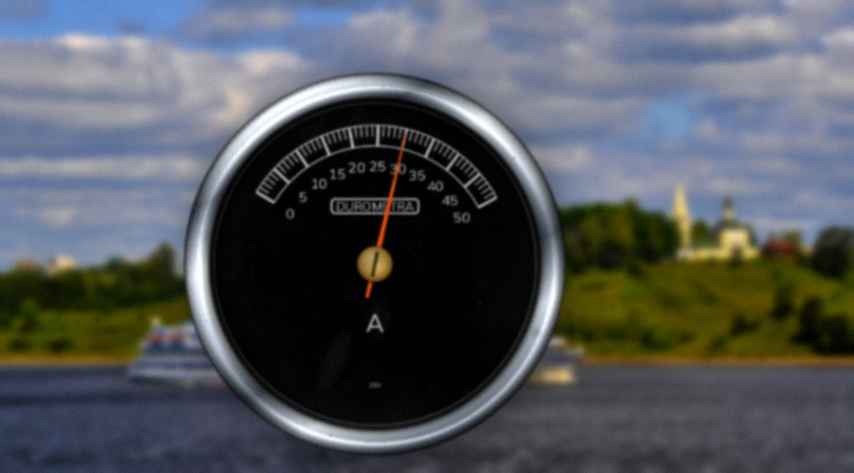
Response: {"value": 30, "unit": "A"}
